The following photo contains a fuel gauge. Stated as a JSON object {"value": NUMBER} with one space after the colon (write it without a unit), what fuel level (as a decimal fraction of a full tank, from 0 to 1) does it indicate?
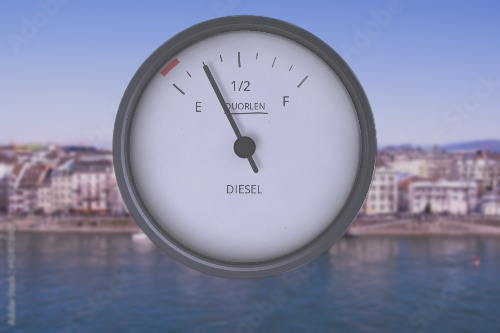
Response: {"value": 0.25}
